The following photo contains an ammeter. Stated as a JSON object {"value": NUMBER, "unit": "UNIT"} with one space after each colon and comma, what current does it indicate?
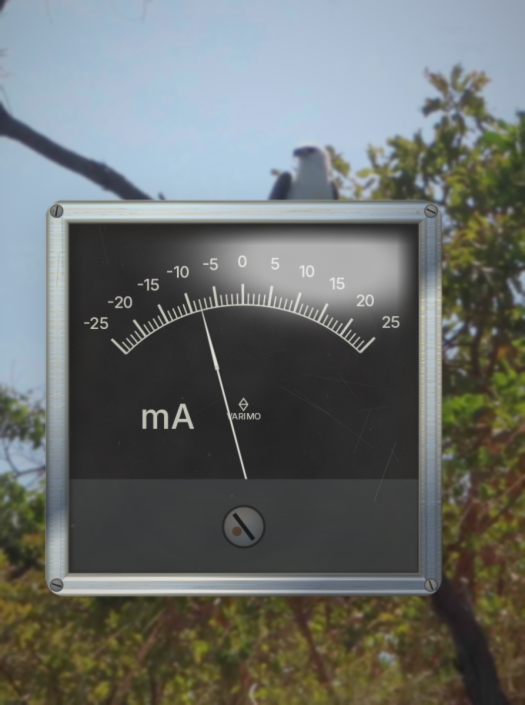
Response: {"value": -8, "unit": "mA"}
